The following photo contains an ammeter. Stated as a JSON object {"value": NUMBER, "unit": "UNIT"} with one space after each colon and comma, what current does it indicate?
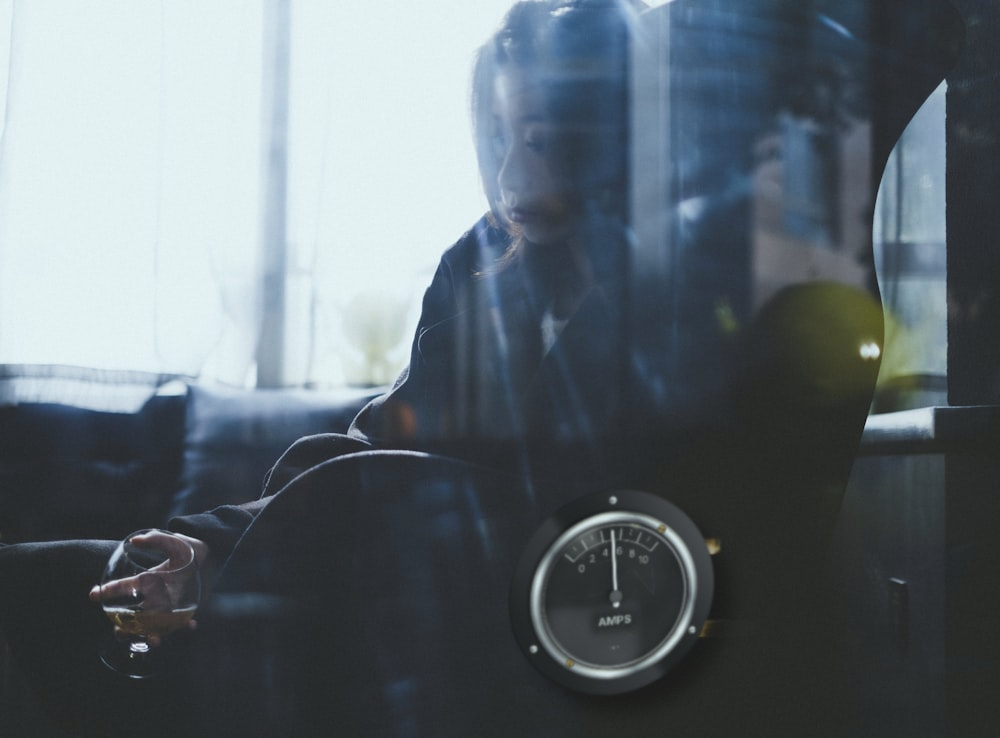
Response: {"value": 5, "unit": "A"}
